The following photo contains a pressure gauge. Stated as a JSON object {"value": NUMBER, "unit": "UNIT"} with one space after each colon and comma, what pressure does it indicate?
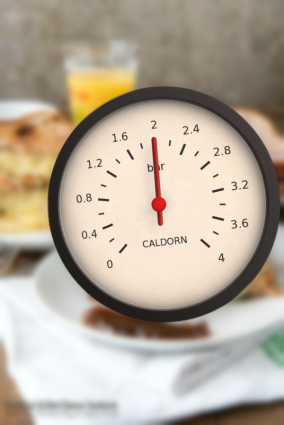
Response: {"value": 2, "unit": "bar"}
